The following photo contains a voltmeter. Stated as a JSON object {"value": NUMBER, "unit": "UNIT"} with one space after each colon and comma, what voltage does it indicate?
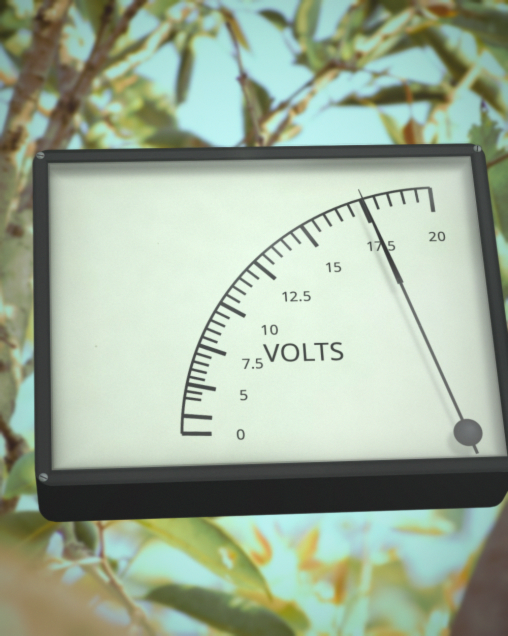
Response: {"value": 17.5, "unit": "V"}
